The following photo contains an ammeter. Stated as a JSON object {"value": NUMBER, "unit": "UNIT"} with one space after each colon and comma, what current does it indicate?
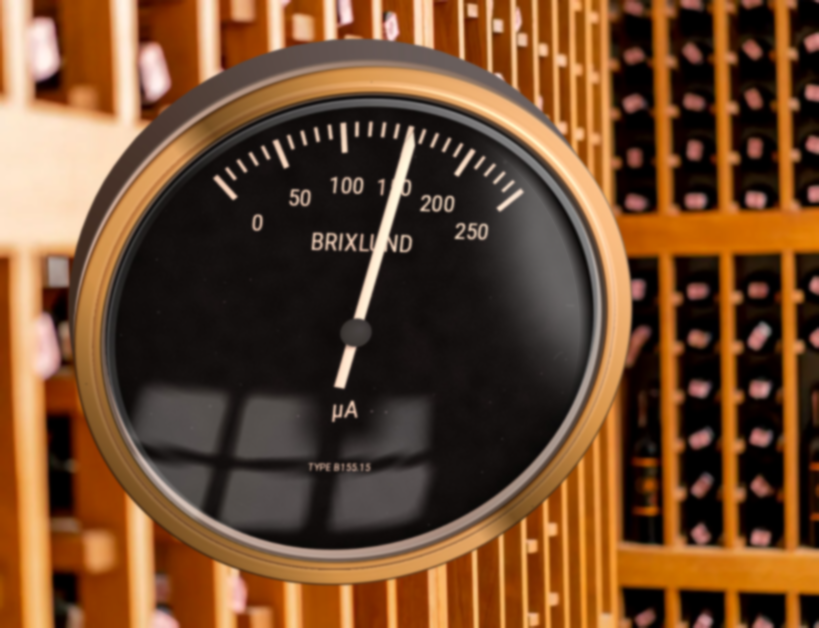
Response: {"value": 150, "unit": "µA"}
